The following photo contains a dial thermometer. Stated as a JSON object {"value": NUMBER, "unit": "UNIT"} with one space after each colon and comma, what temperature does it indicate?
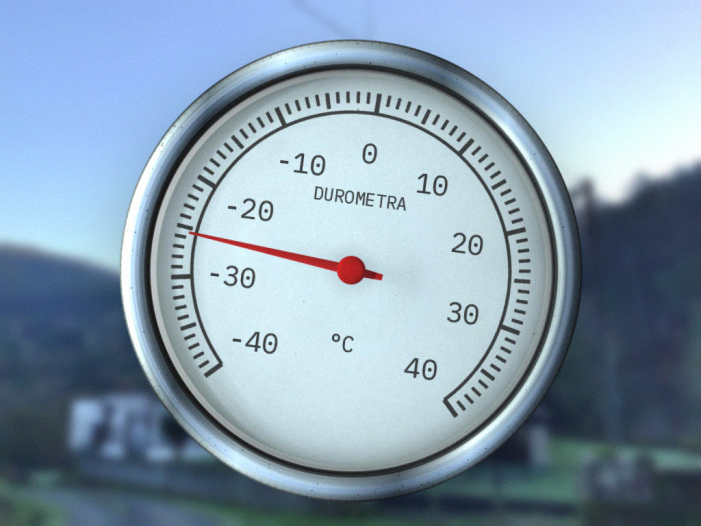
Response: {"value": -25.5, "unit": "°C"}
